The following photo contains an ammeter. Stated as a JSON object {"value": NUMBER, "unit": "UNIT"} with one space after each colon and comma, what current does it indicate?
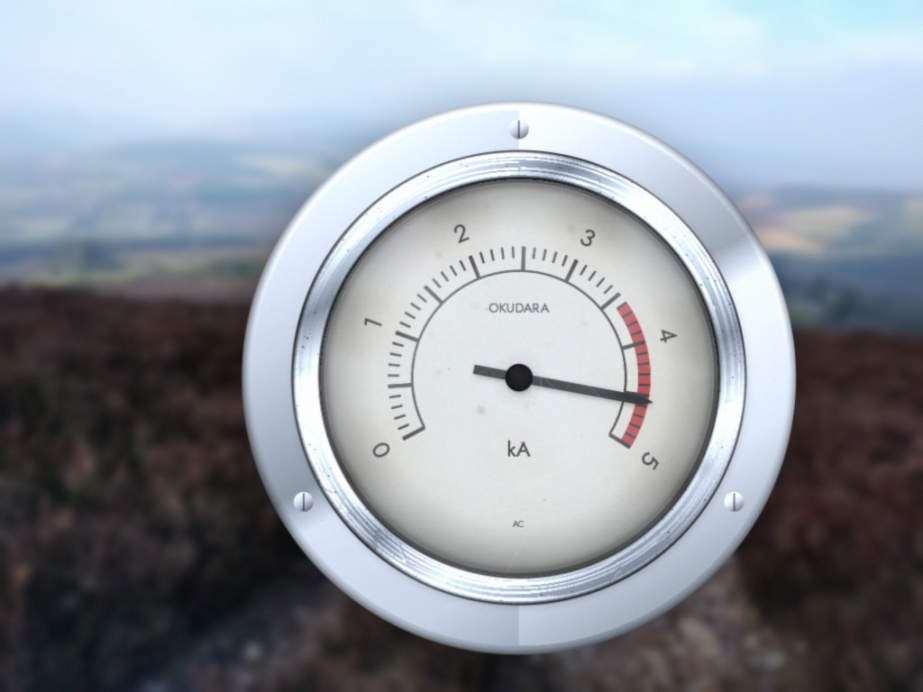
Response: {"value": 4.55, "unit": "kA"}
